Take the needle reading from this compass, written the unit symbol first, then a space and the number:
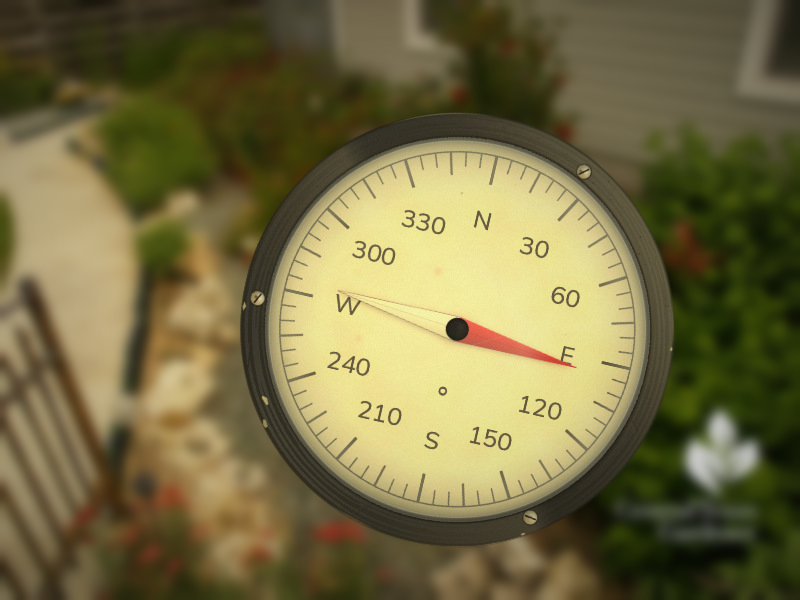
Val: ° 95
